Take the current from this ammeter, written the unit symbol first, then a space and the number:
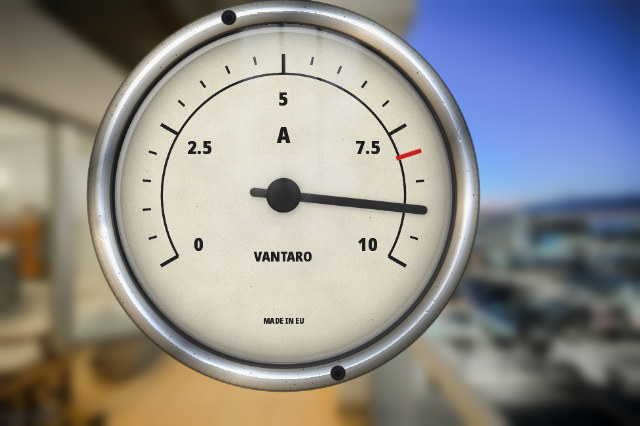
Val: A 9
